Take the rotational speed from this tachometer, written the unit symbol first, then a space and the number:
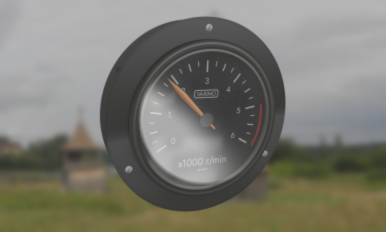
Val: rpm 1875
